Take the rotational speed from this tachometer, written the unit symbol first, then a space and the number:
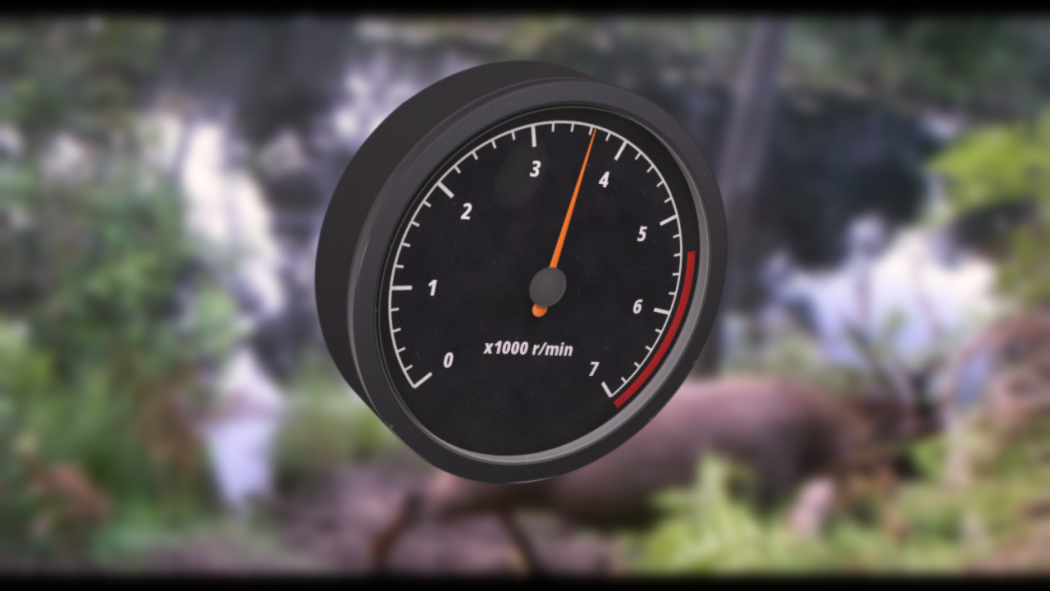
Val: rpm 3600
